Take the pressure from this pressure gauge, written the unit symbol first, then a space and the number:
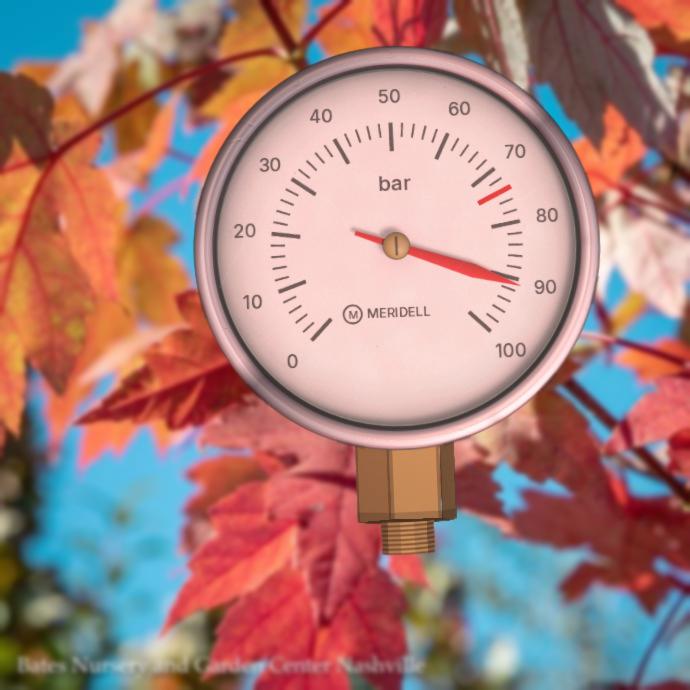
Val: bar 91
